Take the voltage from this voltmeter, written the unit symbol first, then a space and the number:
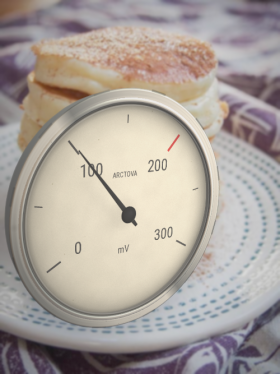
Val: mV 100
